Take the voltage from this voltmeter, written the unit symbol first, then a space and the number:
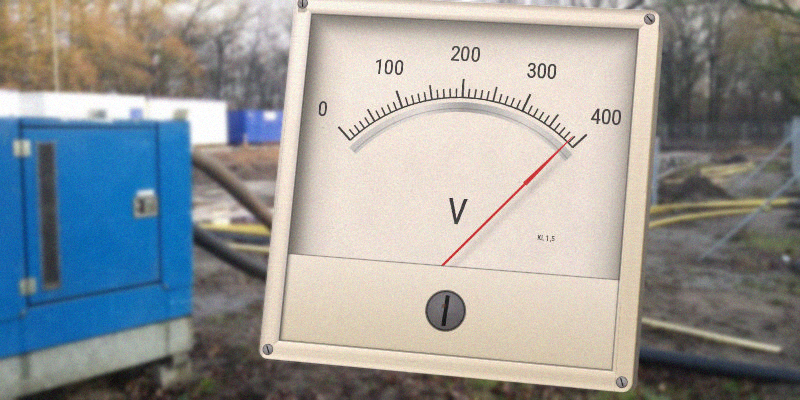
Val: V 390
